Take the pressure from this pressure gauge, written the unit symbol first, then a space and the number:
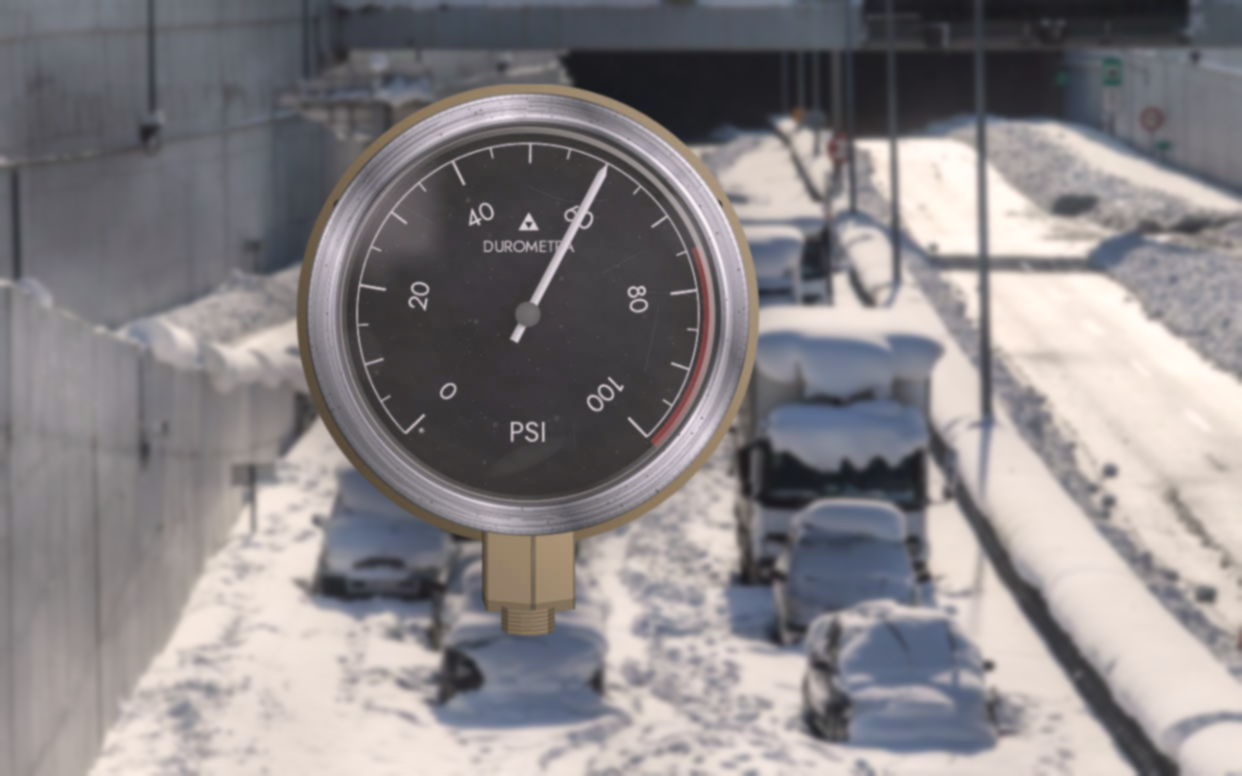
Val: psi 60
